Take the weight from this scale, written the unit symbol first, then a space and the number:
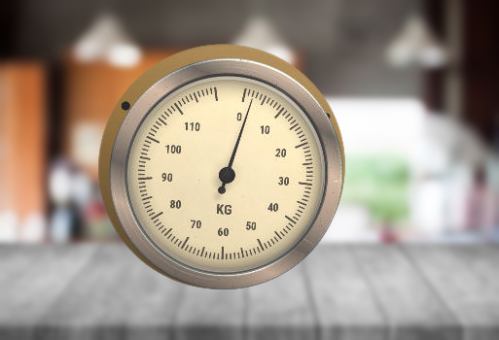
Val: kg 2
